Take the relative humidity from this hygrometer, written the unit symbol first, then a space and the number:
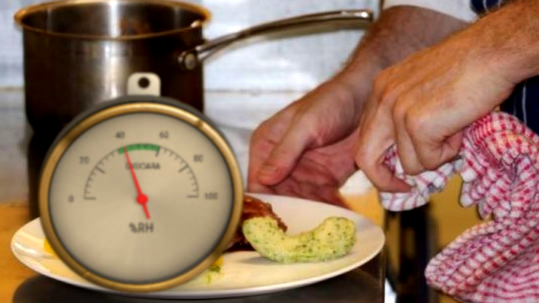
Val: % 40
